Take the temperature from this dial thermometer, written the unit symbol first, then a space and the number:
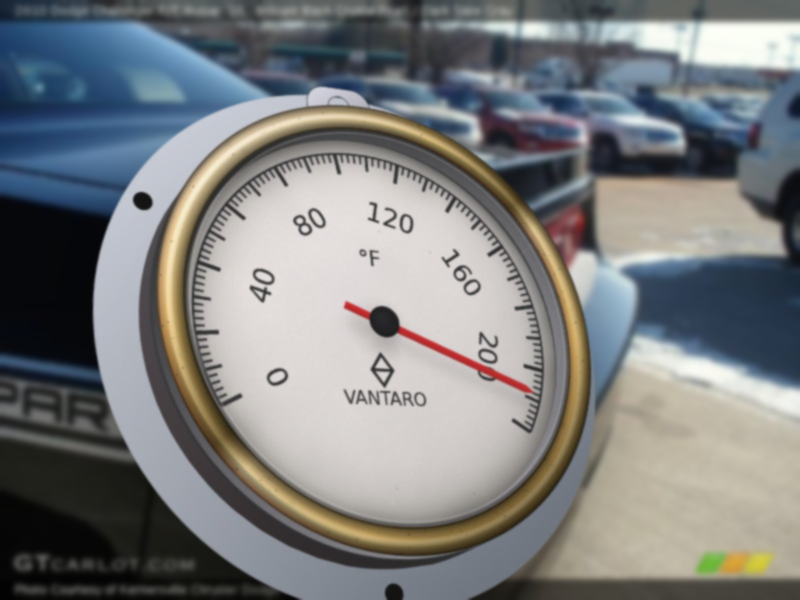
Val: °F 210
